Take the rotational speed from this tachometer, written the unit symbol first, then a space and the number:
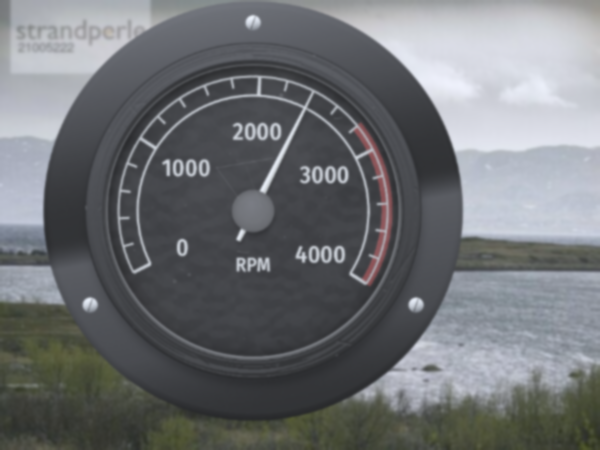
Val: rpm 2400
